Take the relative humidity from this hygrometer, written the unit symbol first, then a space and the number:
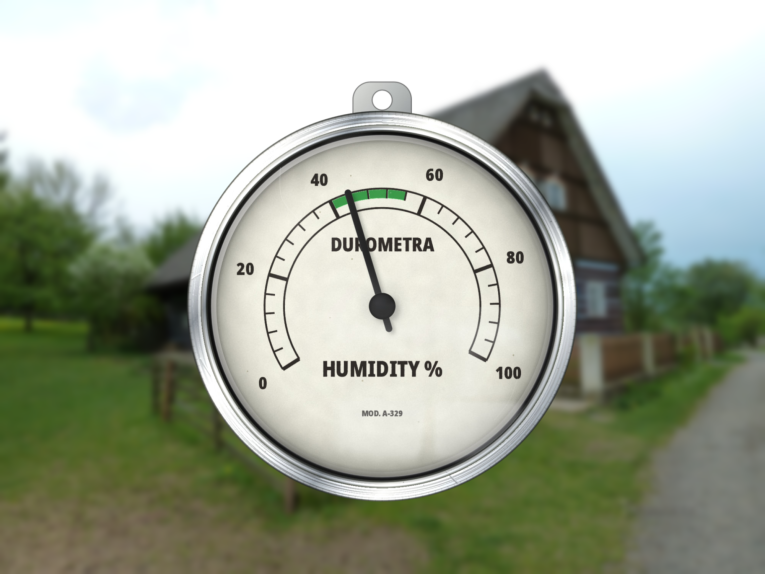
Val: % 44
